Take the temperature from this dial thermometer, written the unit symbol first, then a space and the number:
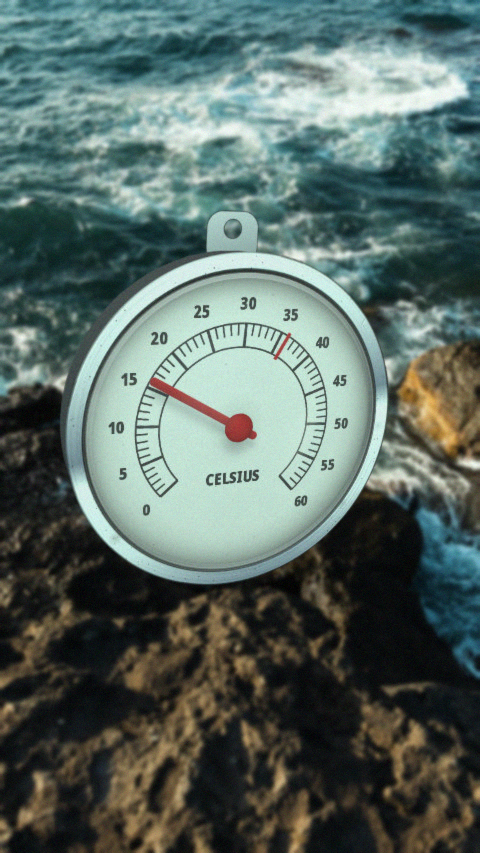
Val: °C 16
